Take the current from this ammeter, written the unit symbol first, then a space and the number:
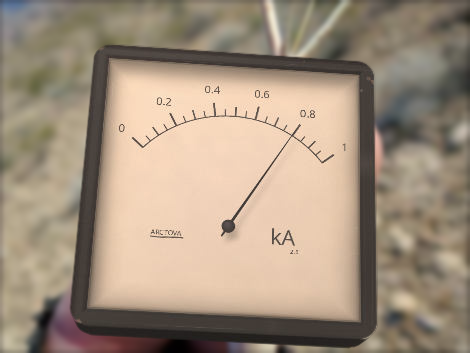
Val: kA 0.8
